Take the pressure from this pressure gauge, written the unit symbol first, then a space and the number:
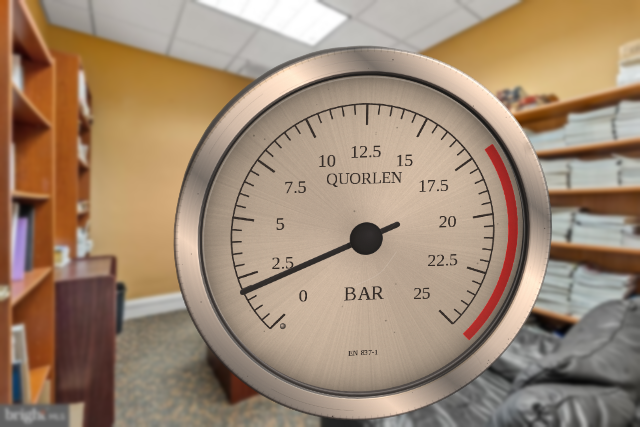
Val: bar 2
